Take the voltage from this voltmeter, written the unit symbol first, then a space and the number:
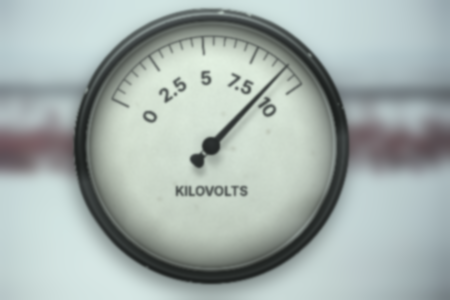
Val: kV 9
